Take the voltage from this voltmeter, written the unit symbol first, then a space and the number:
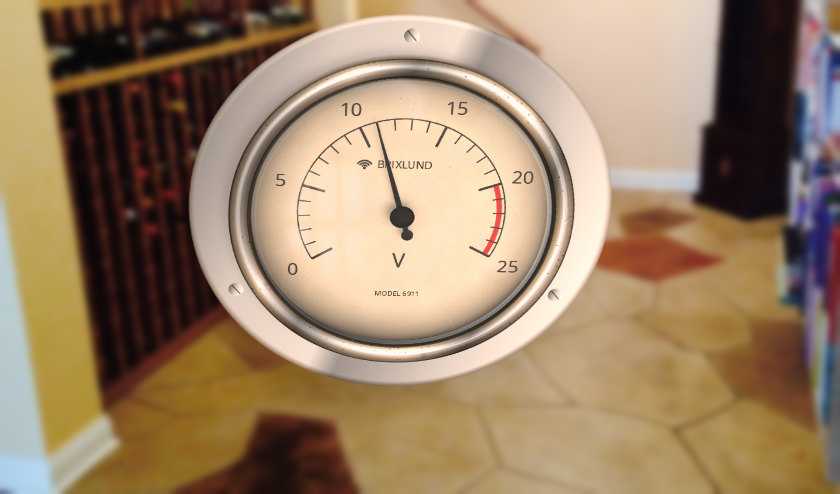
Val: V 11
